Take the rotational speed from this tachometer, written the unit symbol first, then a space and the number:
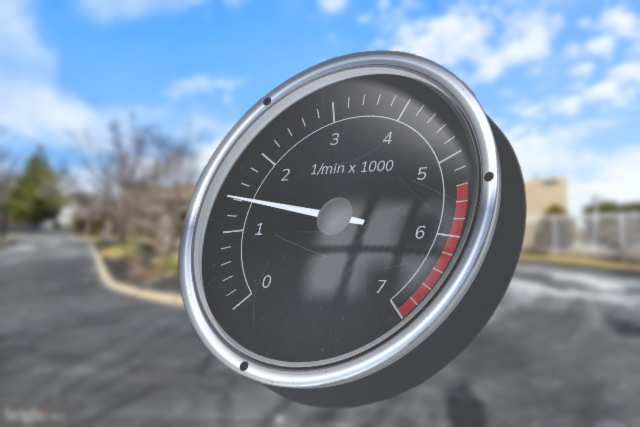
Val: rpm 1400
